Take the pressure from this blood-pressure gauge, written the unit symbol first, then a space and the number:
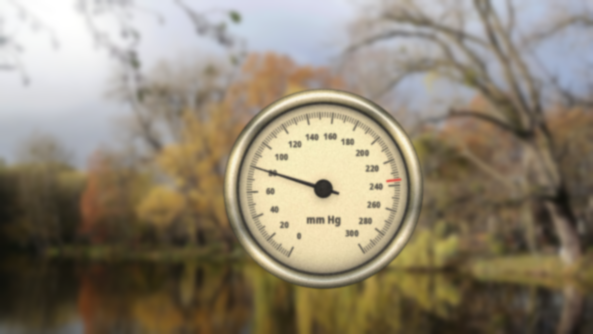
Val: mmHg 80
